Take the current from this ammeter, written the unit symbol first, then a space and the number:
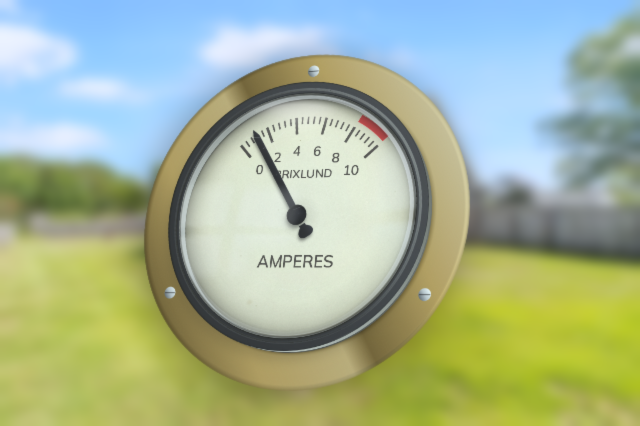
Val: A 1.2
